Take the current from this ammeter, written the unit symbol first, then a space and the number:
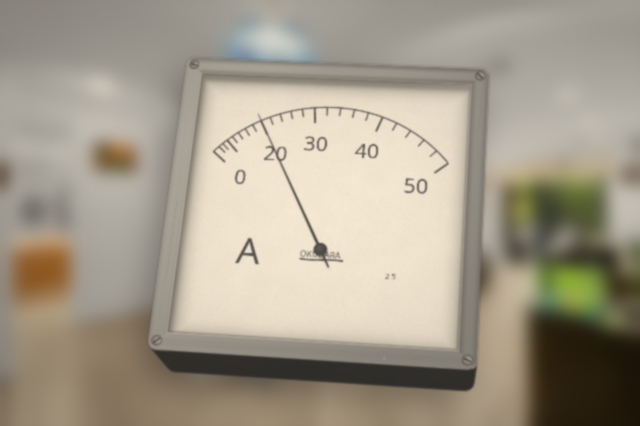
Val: A 20
